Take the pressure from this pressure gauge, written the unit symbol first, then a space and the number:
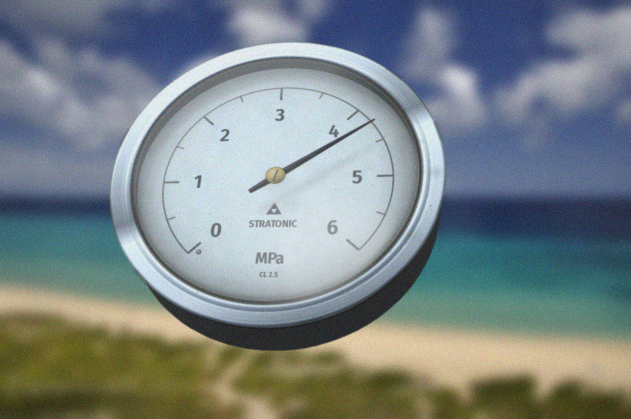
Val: MPa 4.25
